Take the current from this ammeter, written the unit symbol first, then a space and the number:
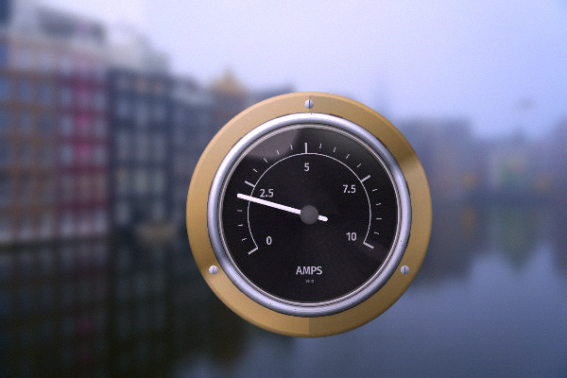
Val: A 2
